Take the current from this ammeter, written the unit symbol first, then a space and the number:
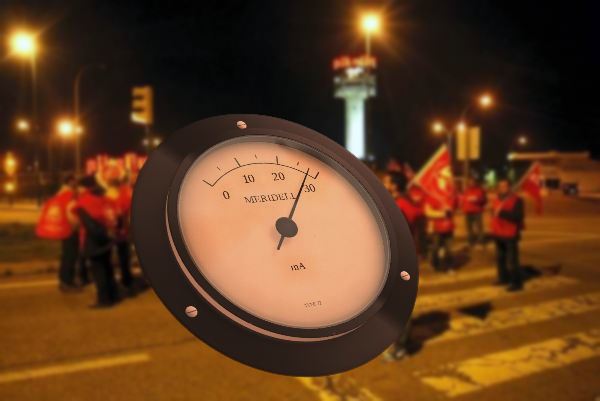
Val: mA 27.5
